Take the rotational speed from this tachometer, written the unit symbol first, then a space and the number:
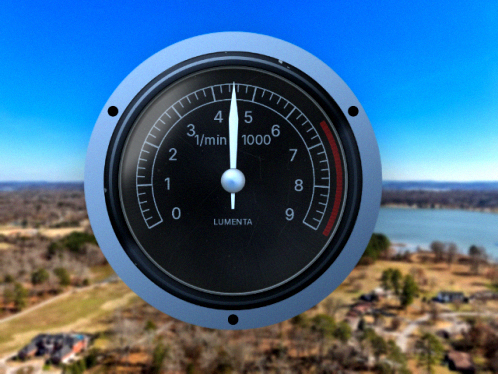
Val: rpm 4500
